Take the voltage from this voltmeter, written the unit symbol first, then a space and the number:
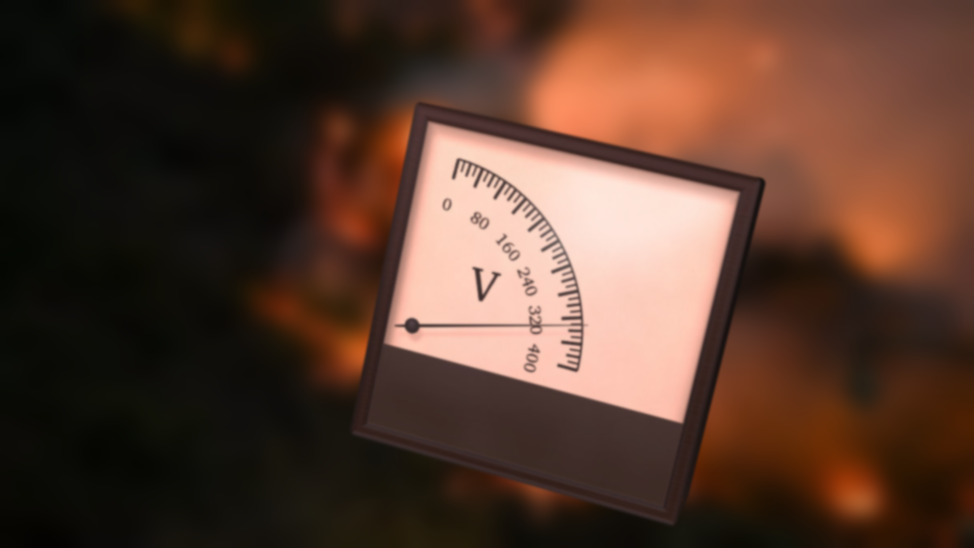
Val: V 330
